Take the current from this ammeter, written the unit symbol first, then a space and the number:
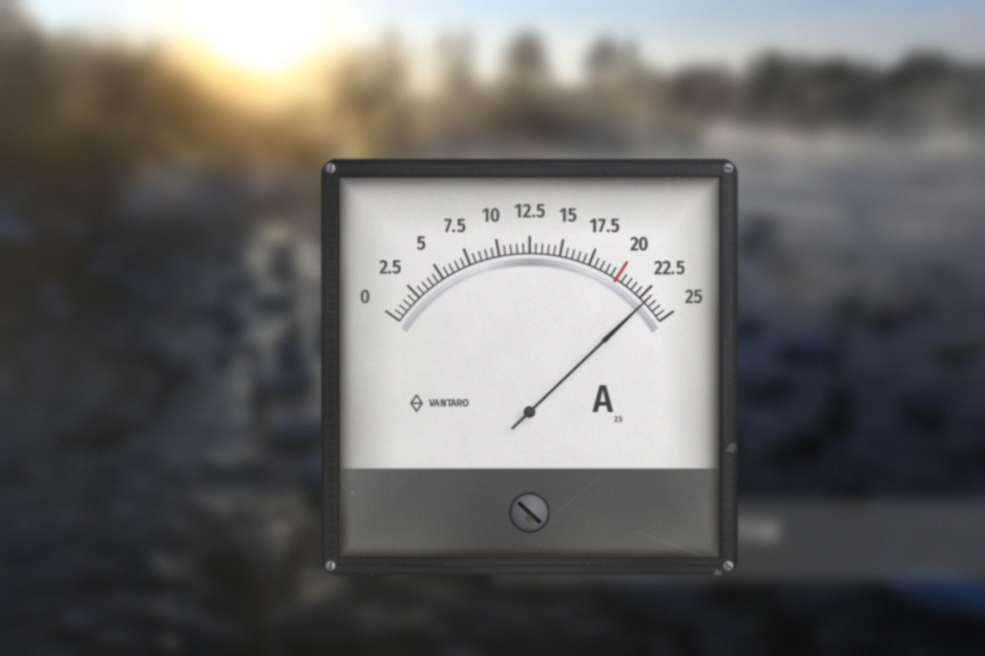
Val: A 23
